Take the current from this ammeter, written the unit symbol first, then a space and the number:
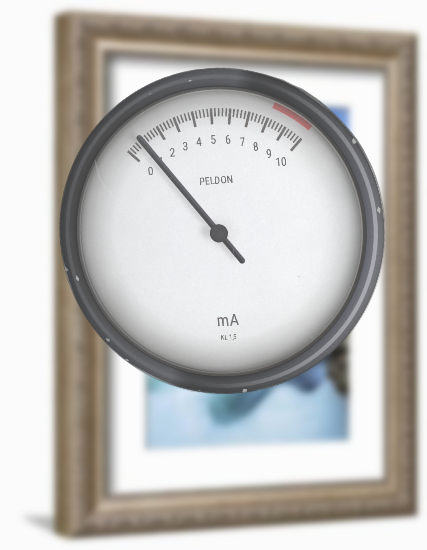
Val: mA 1
